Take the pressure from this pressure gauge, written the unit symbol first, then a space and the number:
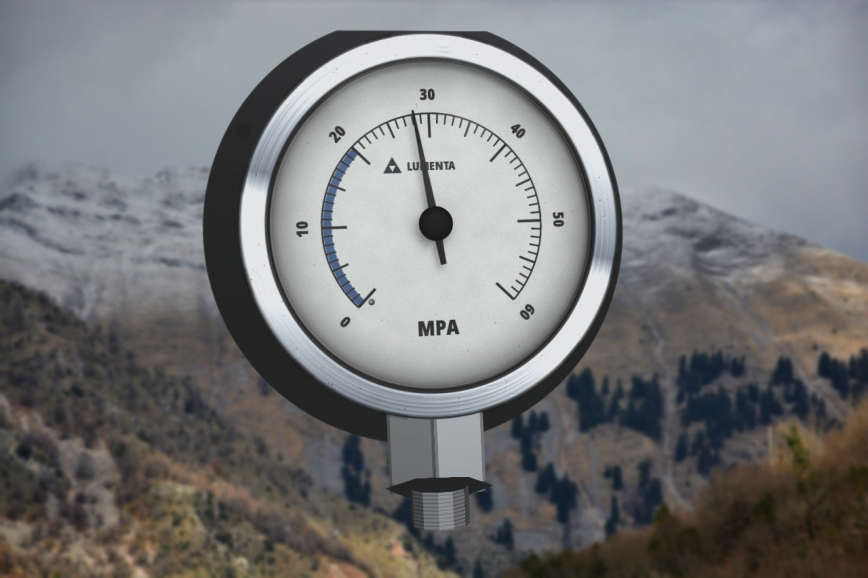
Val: MPa 28
